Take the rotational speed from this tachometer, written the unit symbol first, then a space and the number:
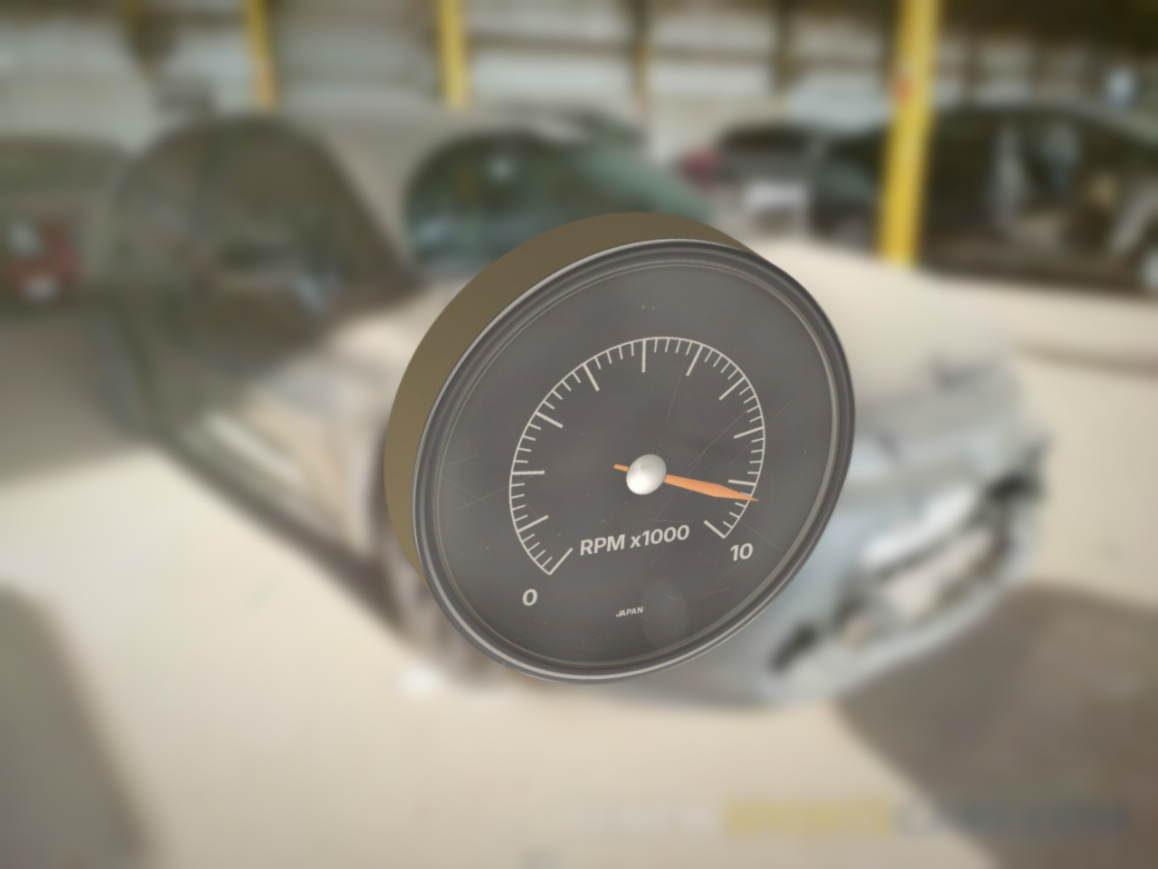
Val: rpm 9200
